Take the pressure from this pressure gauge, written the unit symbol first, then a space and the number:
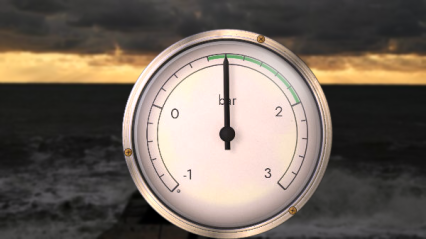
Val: bar 1
